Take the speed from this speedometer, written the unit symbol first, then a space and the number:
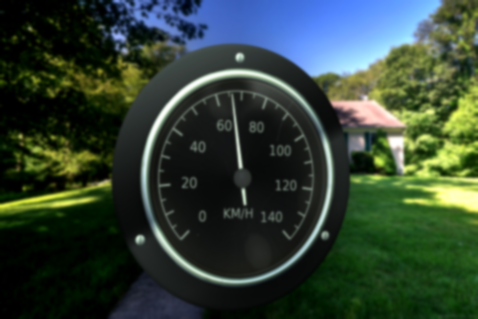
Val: km/h 65
